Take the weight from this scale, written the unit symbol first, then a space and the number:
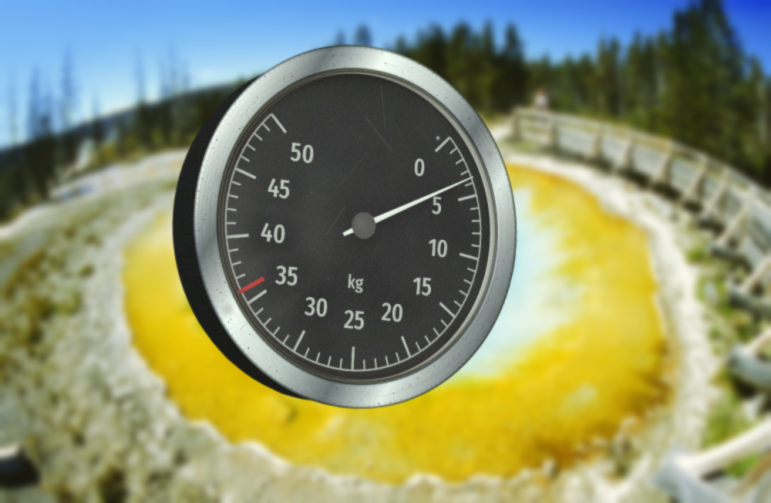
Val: kg 3.5
